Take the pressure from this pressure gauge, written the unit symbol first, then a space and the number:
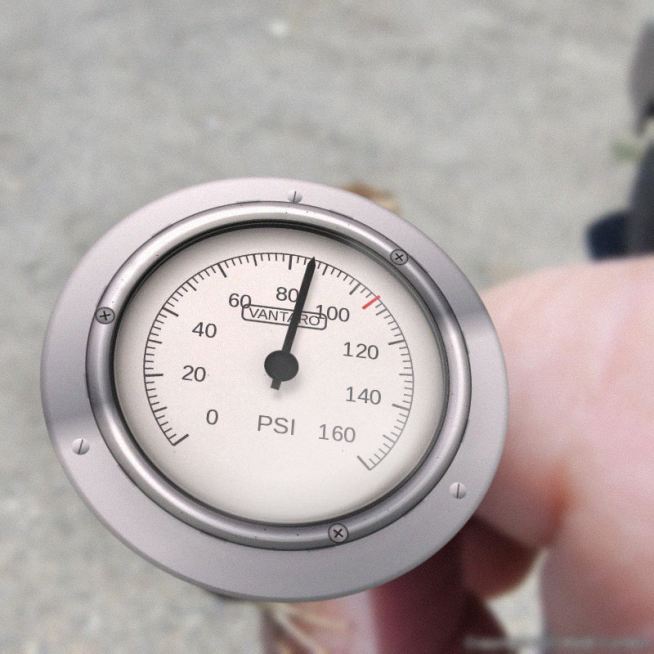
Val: psi 86
